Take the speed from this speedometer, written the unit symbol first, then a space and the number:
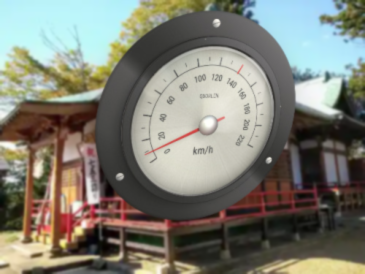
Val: km/h 10
